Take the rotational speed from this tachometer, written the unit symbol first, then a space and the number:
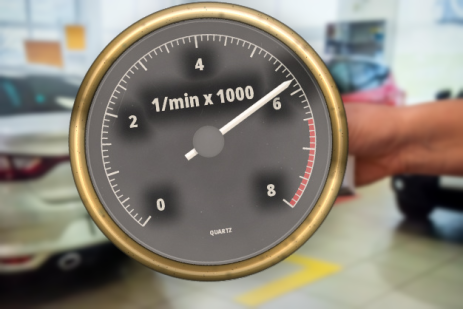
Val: rpm 5800
